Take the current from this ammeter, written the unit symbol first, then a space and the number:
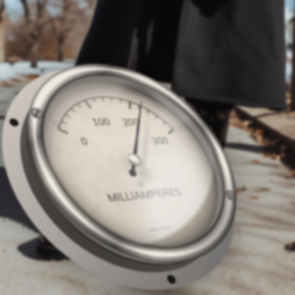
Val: mA 220
